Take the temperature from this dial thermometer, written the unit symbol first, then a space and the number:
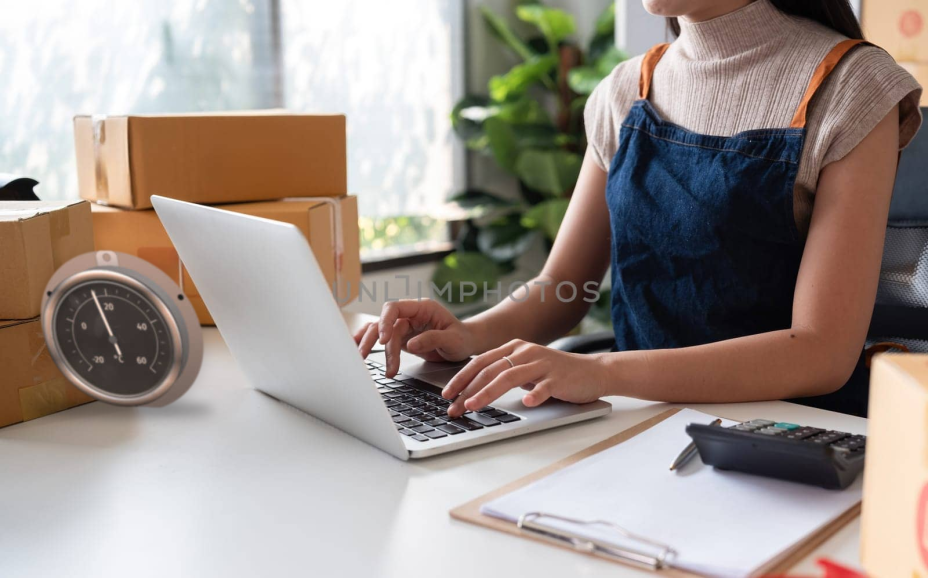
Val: °C 16
